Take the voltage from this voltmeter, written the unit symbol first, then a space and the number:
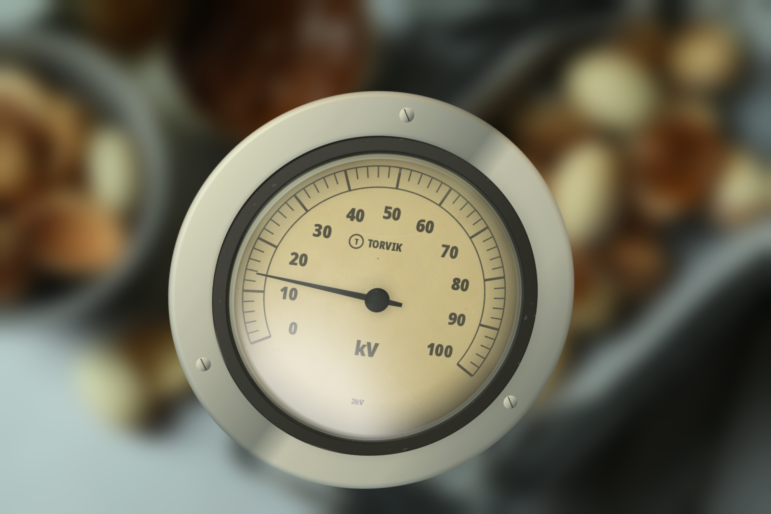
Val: kV 14
